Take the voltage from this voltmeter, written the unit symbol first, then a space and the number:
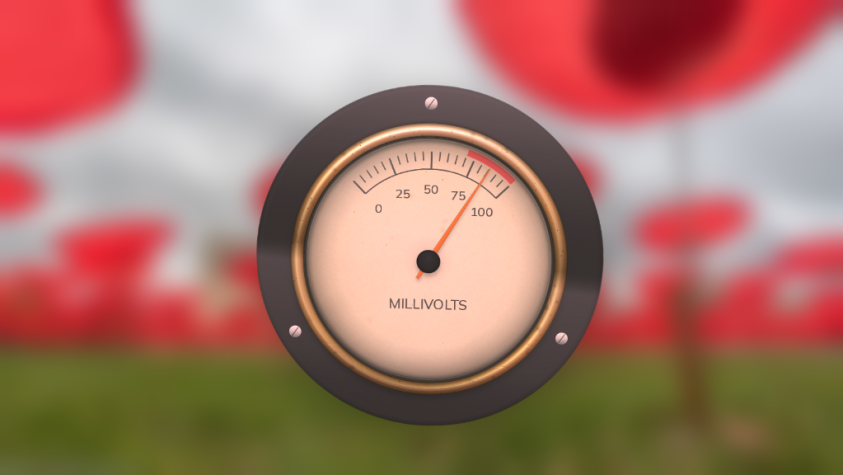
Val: mV 85
